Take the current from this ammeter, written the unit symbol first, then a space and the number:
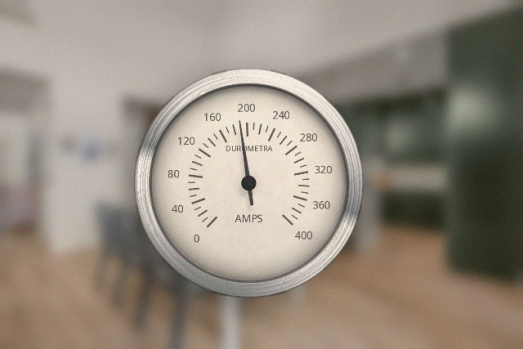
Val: A 190
